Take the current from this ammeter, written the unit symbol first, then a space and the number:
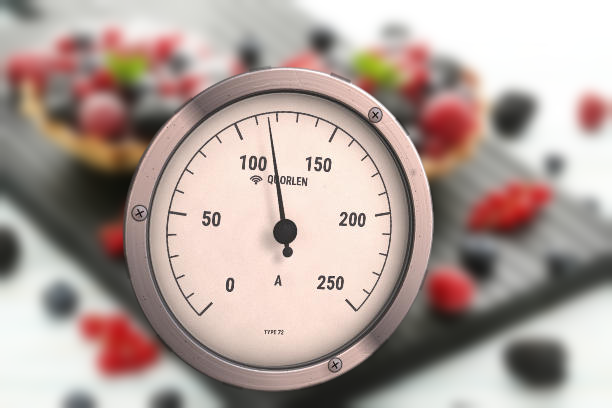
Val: A 115
